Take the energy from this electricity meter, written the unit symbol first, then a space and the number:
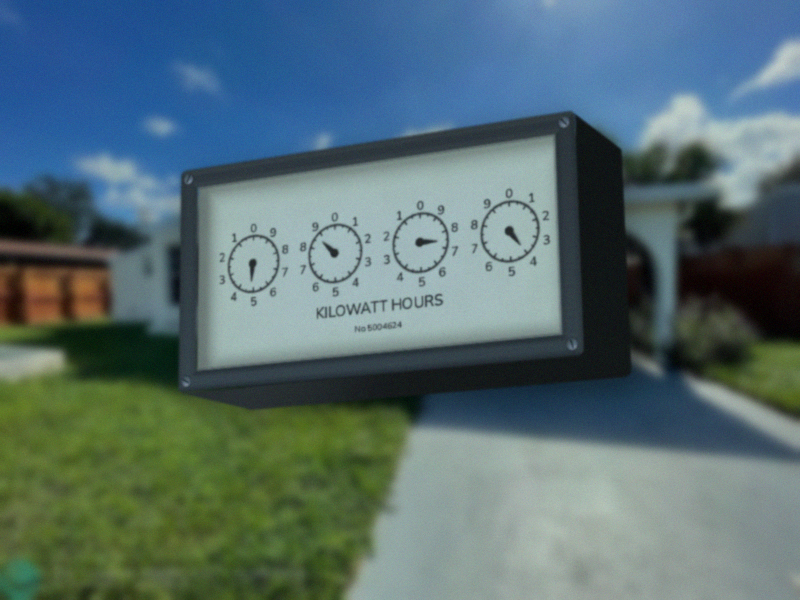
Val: kWh 4874
